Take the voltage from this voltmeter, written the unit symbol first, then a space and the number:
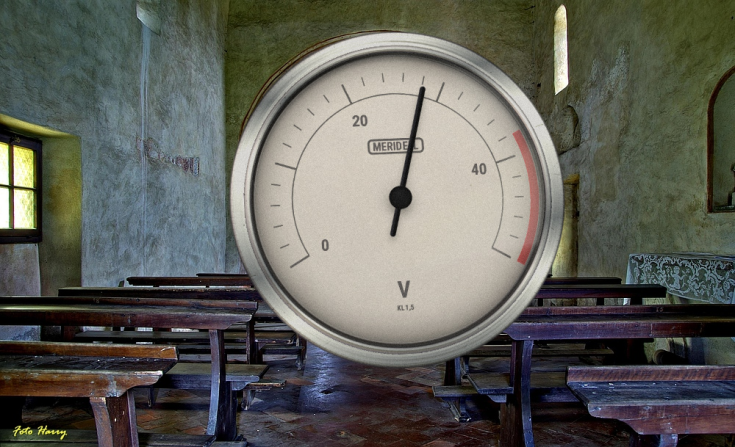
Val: V 28
